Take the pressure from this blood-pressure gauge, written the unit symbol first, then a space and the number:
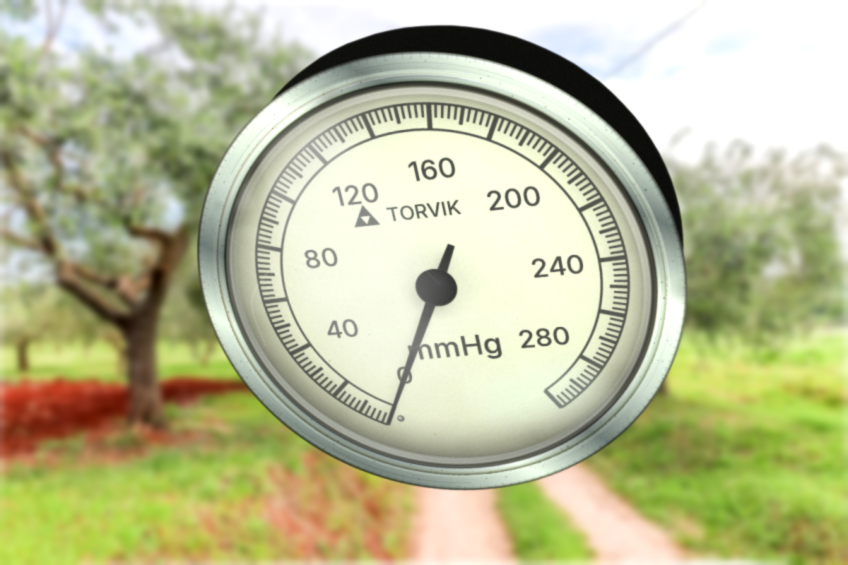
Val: mmHg 0
